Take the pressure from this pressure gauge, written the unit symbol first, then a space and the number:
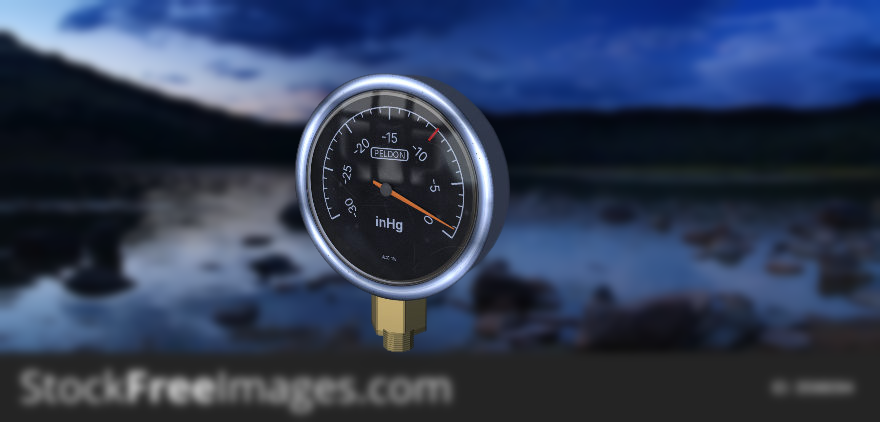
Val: inHg -1
